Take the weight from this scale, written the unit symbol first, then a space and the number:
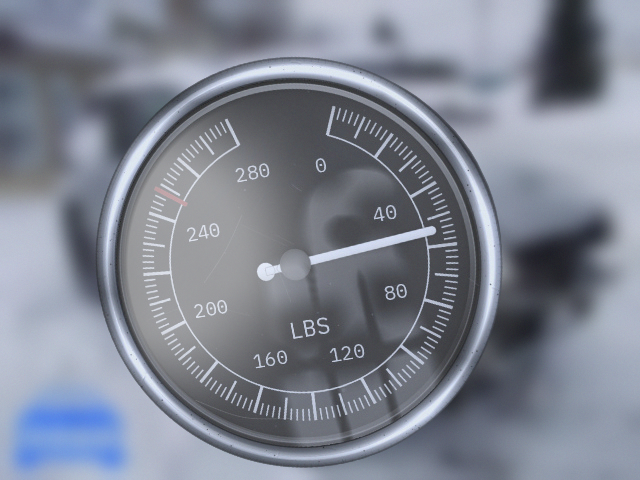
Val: lb 54
